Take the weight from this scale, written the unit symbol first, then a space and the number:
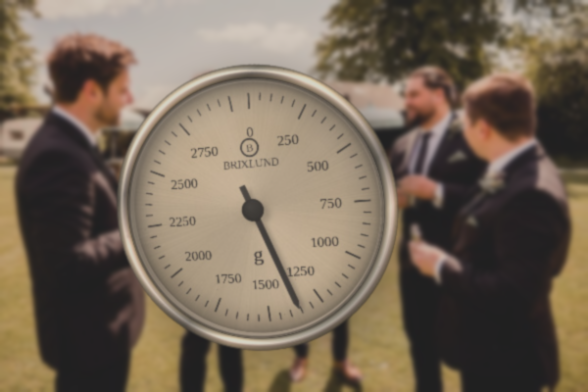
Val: g 1350
